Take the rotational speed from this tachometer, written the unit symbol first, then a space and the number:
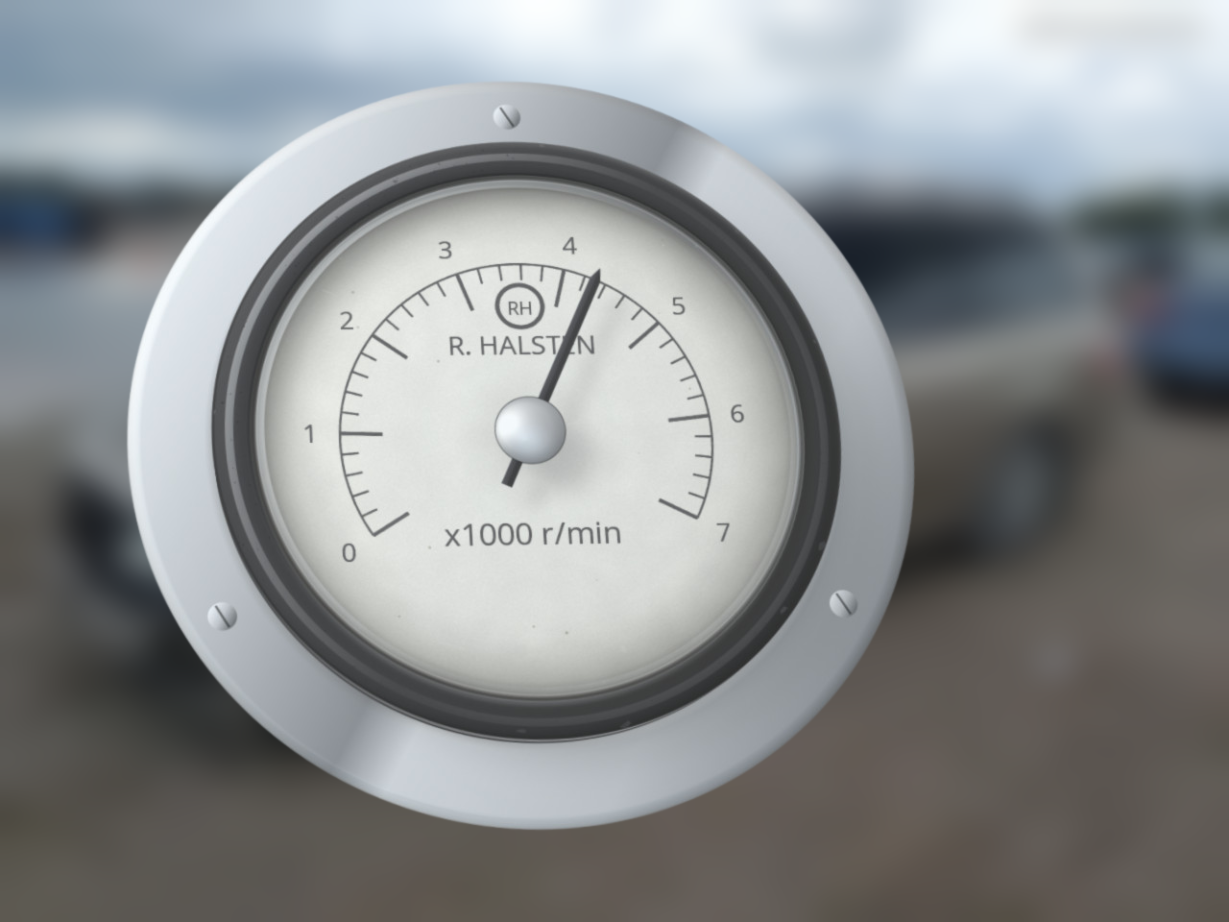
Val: rpm 4300
